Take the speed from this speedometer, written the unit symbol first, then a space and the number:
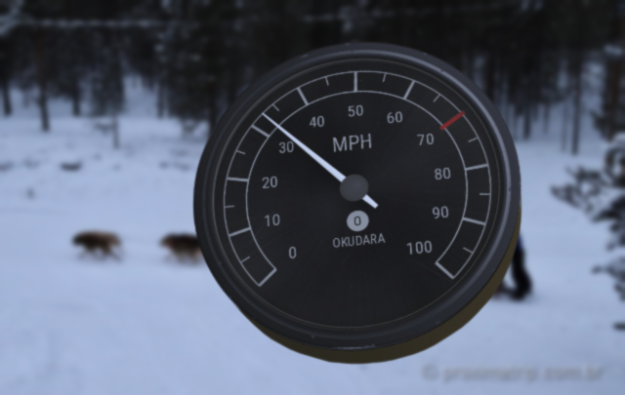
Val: mph 32.5
